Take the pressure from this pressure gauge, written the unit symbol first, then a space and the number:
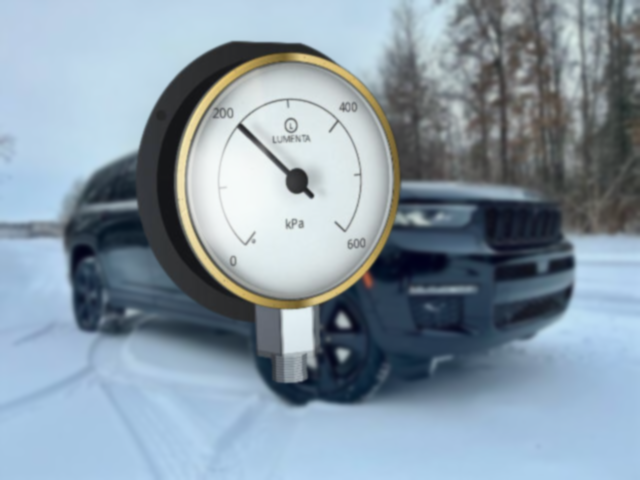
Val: kPa 200
